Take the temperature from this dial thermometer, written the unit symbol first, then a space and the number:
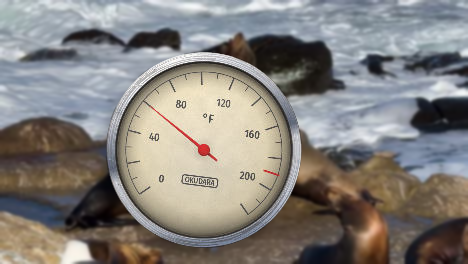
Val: °F 60
